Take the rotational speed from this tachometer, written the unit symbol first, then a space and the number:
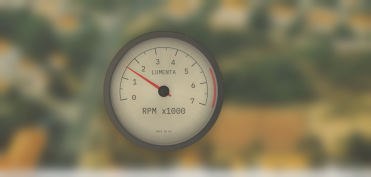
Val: rpm 1500
